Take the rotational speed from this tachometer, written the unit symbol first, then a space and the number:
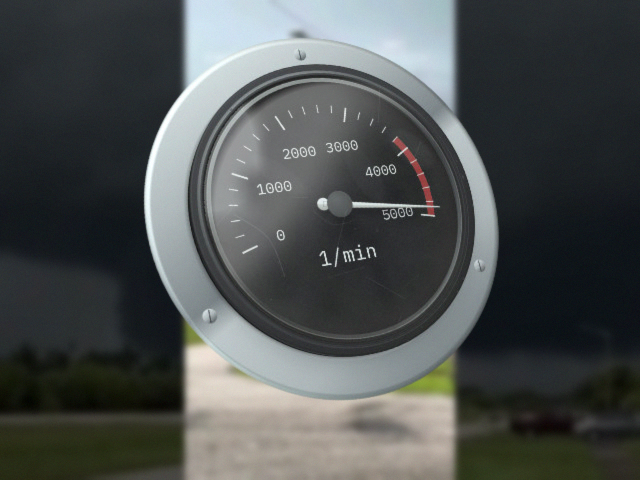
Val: rpm 4900
